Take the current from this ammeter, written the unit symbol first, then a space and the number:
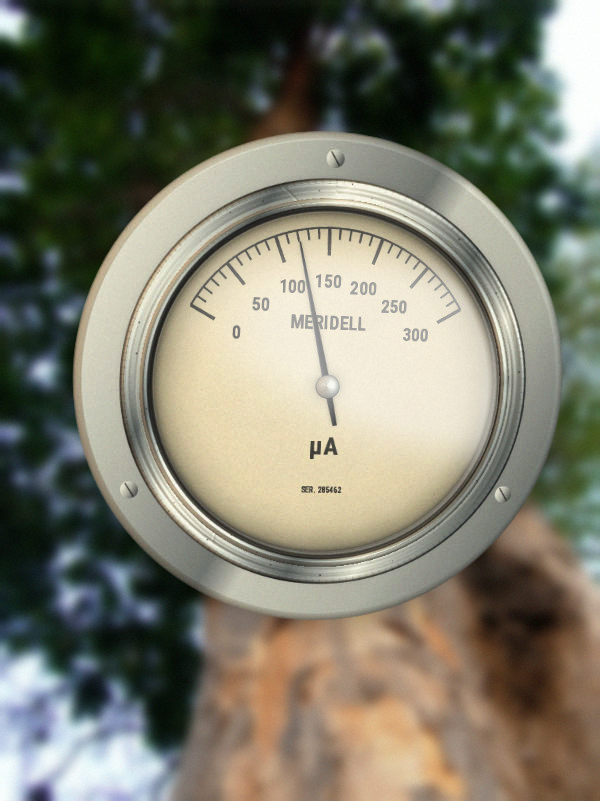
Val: µA 120
